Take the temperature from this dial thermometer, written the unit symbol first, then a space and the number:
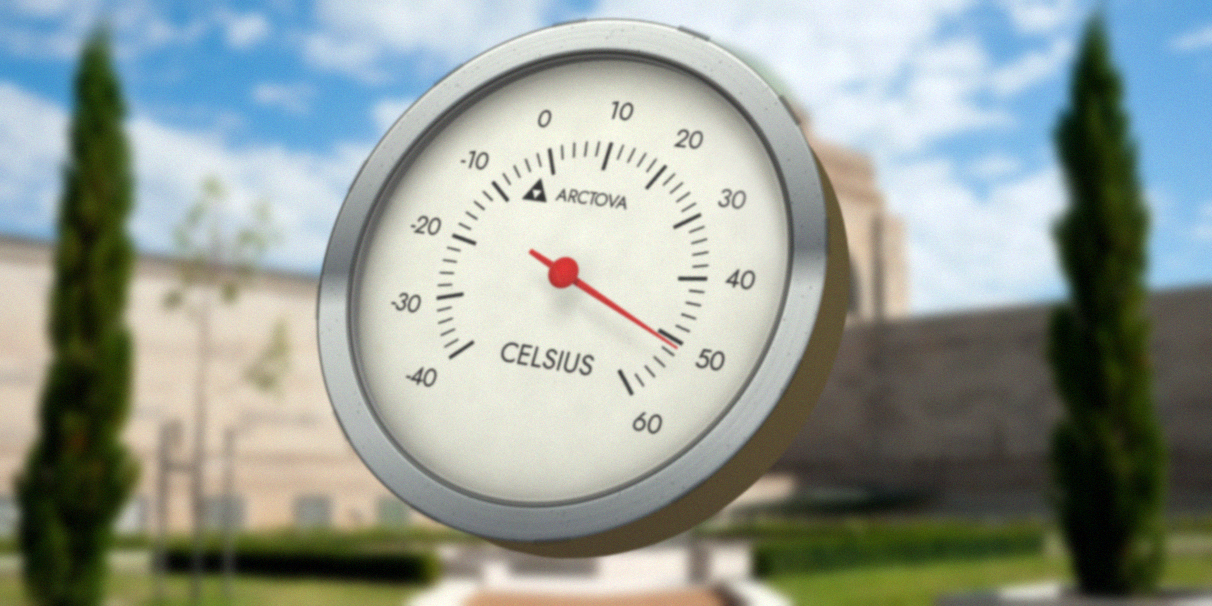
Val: °C 51
